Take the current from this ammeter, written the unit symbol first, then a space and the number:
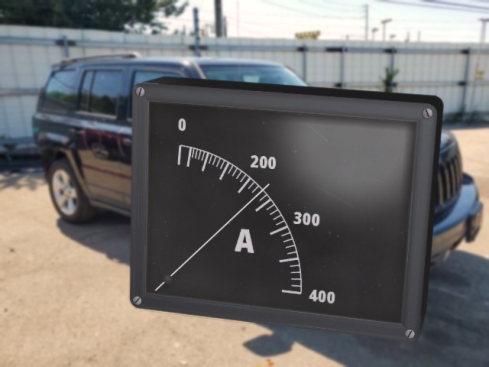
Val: A 230
